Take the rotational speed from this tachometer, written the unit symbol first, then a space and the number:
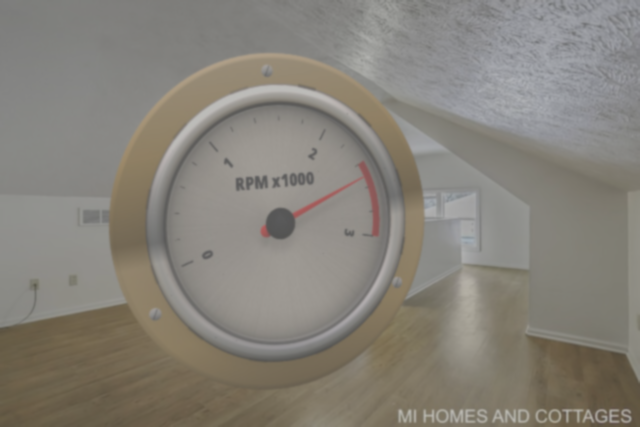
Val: rpm 2500
